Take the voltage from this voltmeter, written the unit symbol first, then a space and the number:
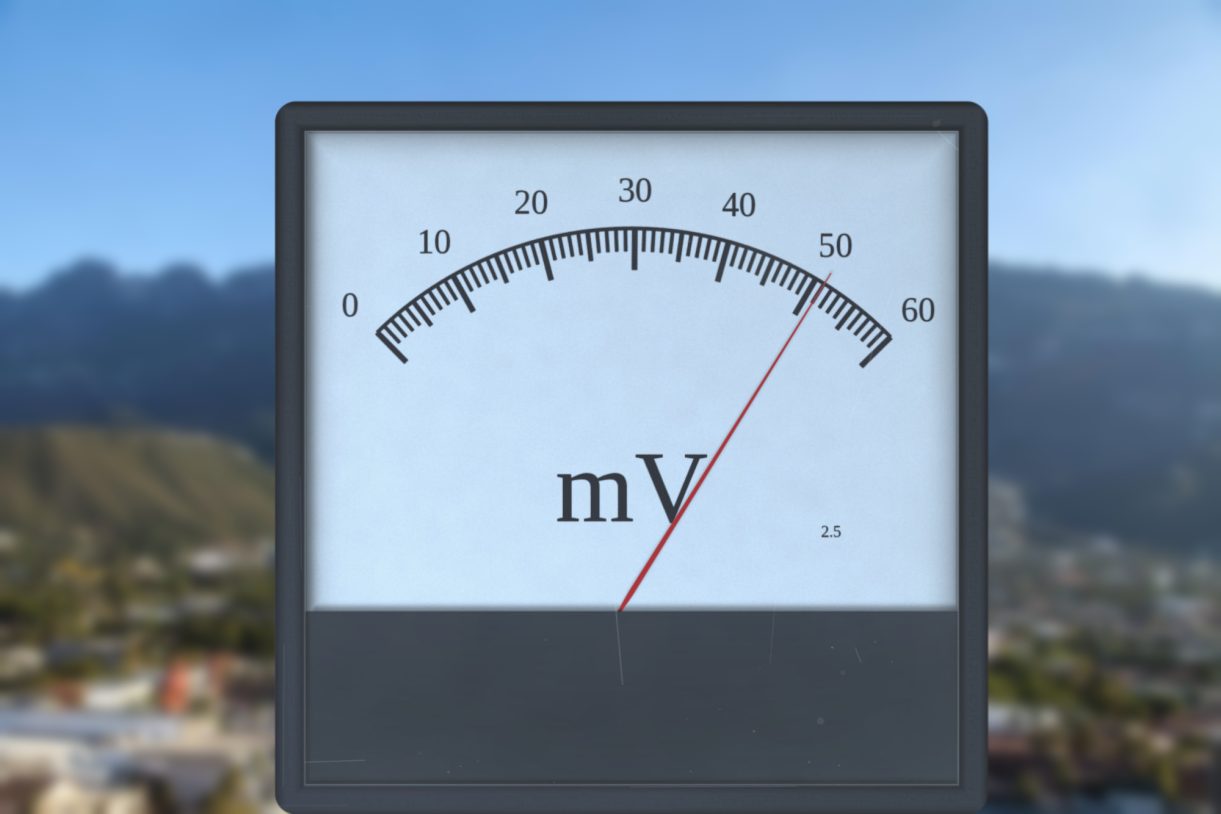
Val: mV 51
